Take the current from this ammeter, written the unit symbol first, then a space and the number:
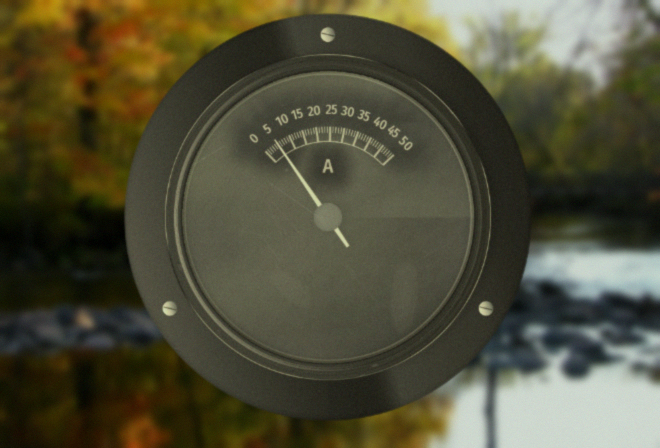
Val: A 5
